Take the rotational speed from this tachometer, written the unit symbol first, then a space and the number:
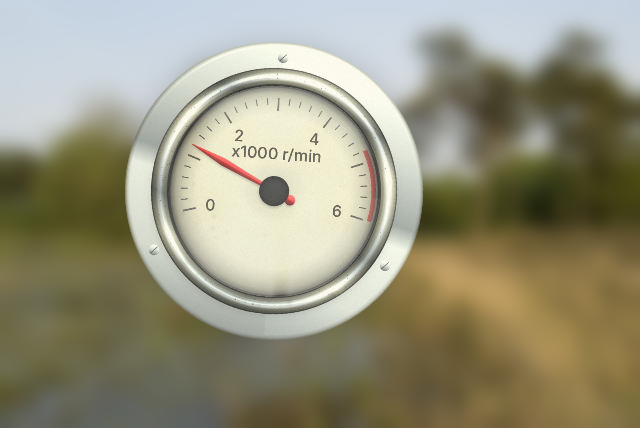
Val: rpm 1200
